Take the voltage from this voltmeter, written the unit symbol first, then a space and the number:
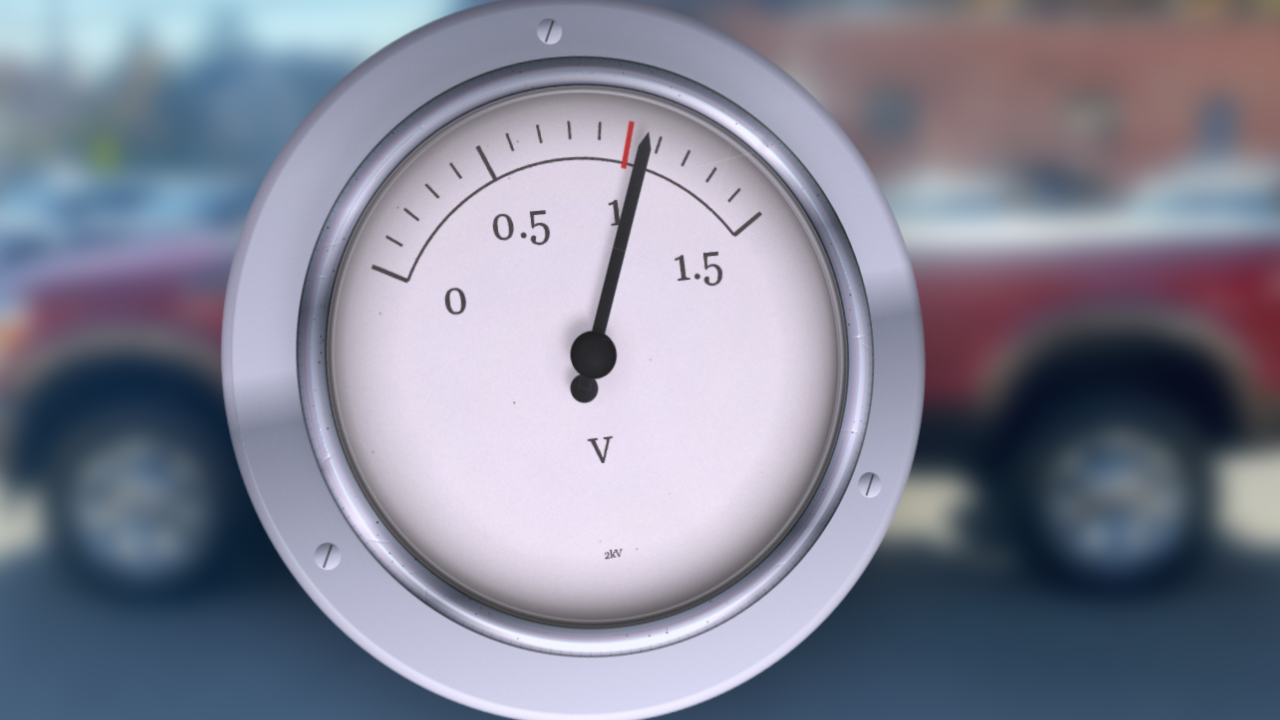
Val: V 1.05
